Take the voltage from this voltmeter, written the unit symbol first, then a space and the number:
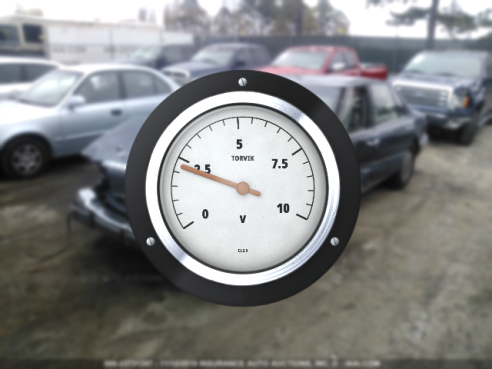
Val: V 2.25
